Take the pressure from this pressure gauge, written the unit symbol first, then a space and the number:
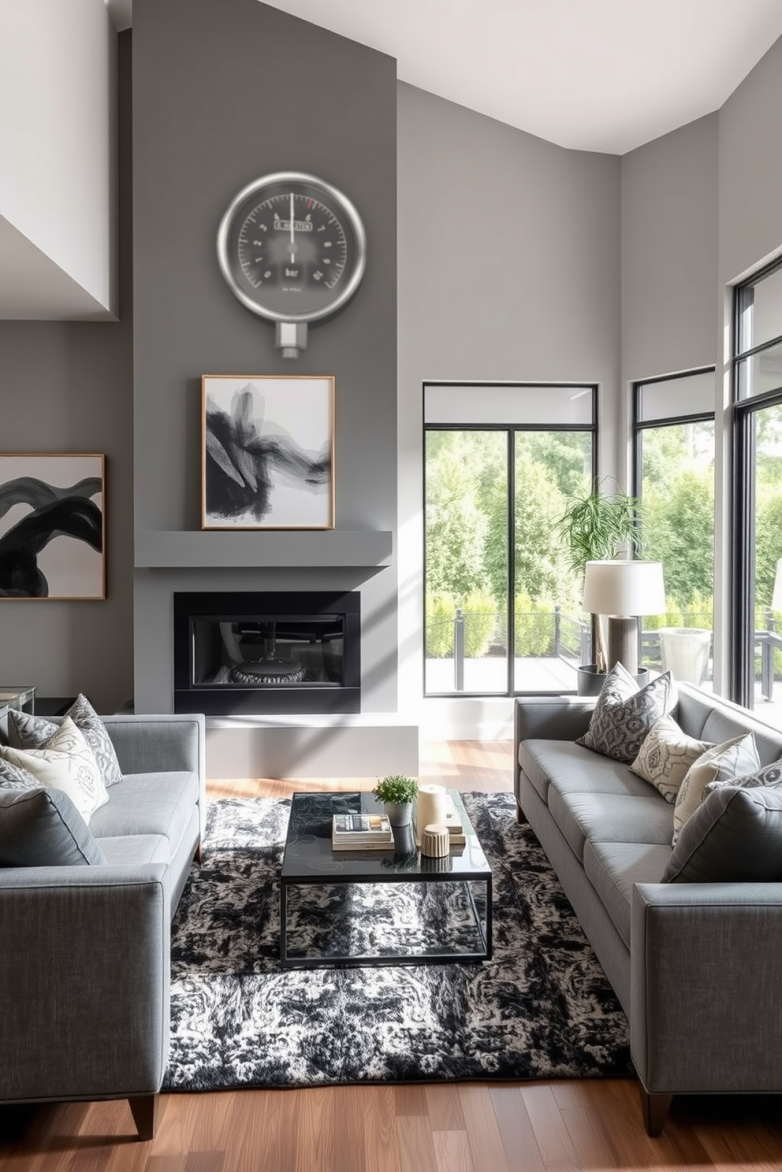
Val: bar 5
